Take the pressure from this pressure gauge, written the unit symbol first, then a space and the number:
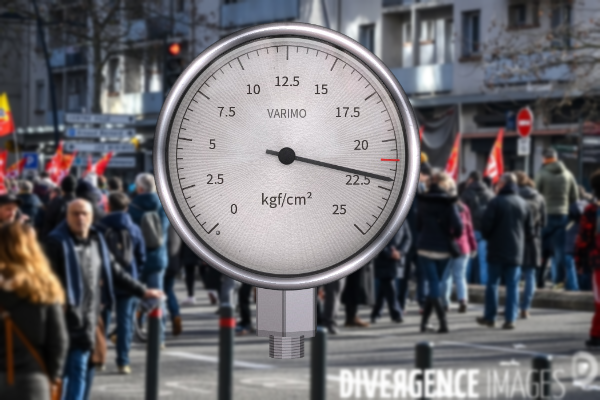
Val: kg/cm² 22
